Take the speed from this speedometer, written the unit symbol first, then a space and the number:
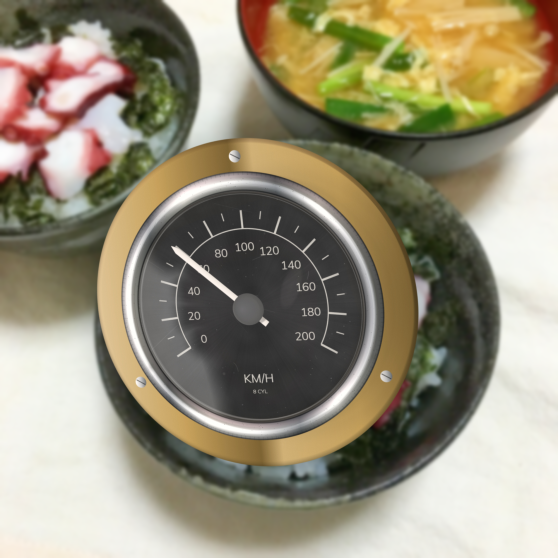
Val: km/h 60
